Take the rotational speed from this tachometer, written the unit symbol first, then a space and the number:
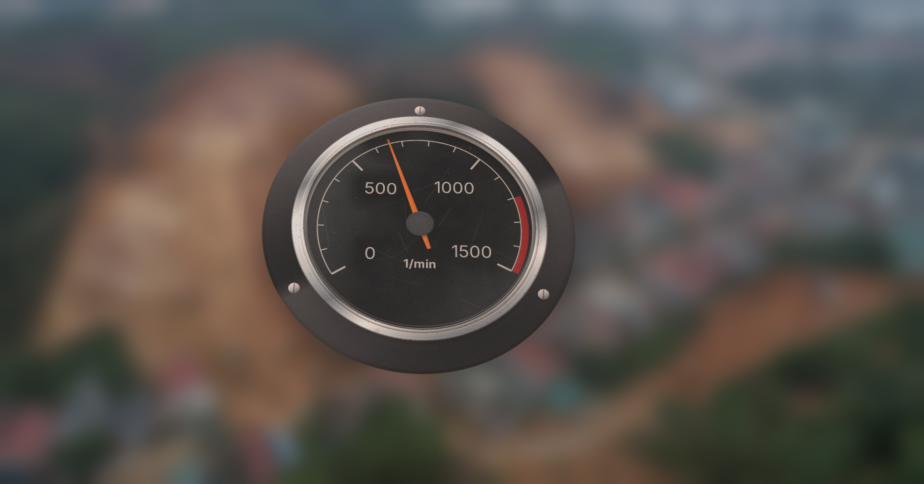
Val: rpm 650
